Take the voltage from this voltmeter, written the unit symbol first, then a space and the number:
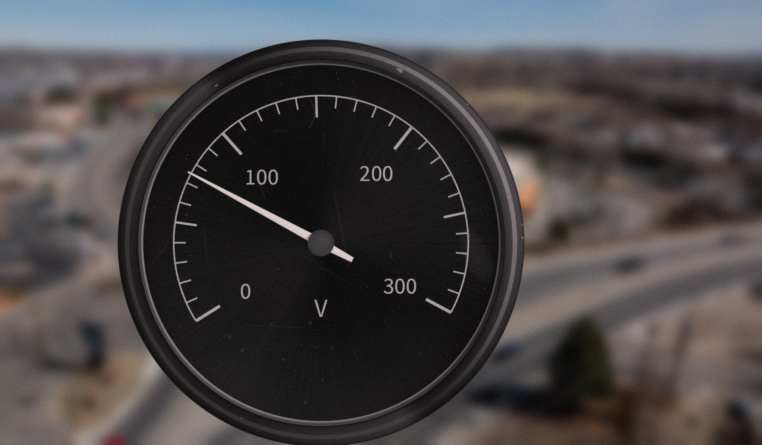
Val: V 75
